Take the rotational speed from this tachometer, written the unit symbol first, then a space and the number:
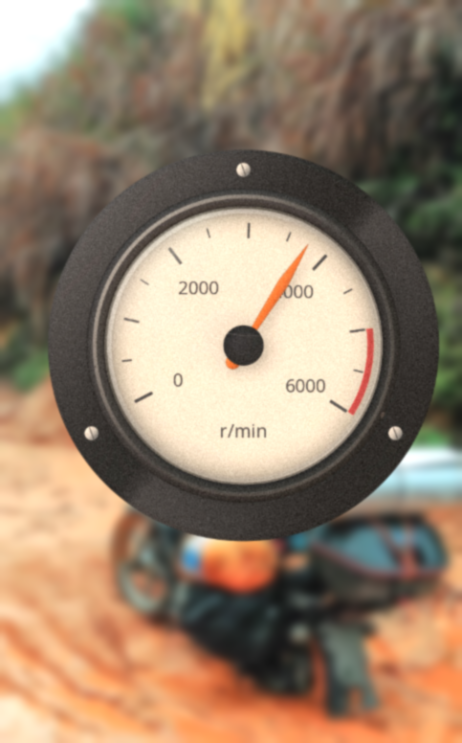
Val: rpm 3750
